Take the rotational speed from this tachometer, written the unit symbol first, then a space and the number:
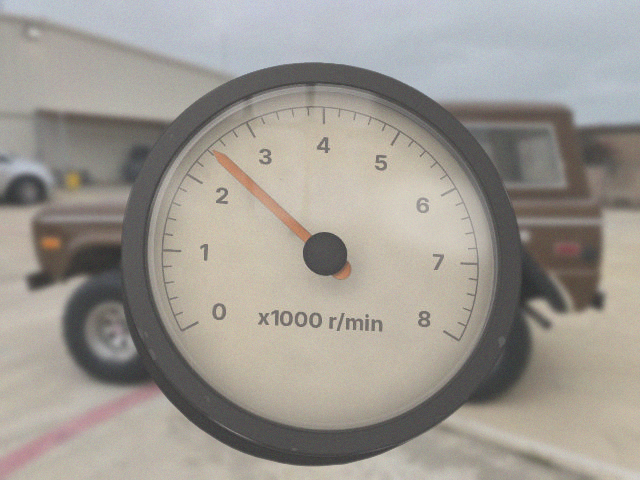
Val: rpm 2400
